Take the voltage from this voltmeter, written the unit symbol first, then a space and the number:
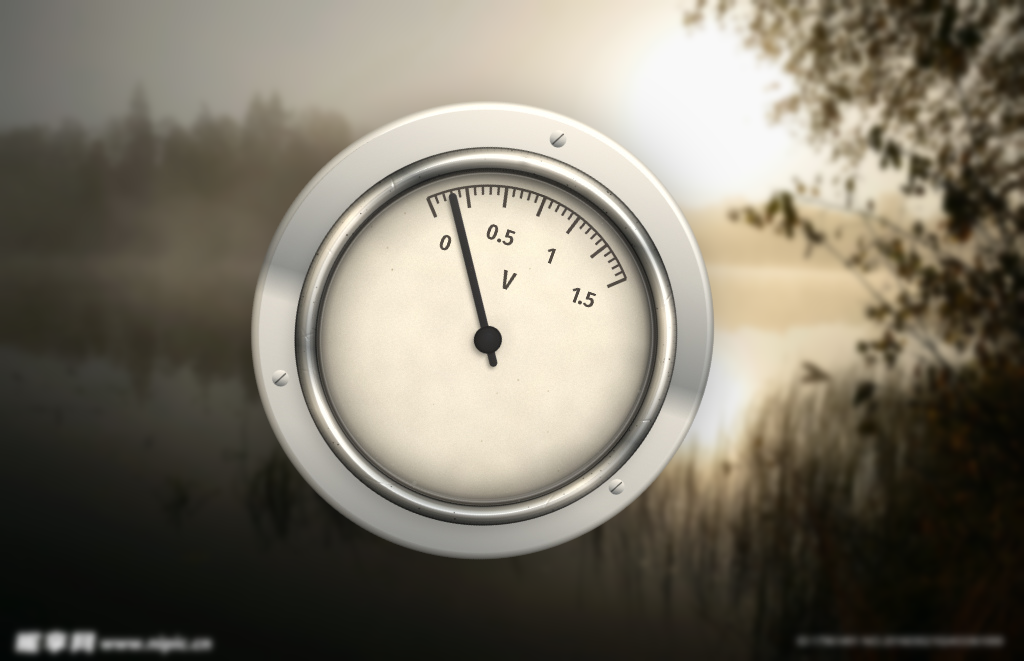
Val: V 0.15
